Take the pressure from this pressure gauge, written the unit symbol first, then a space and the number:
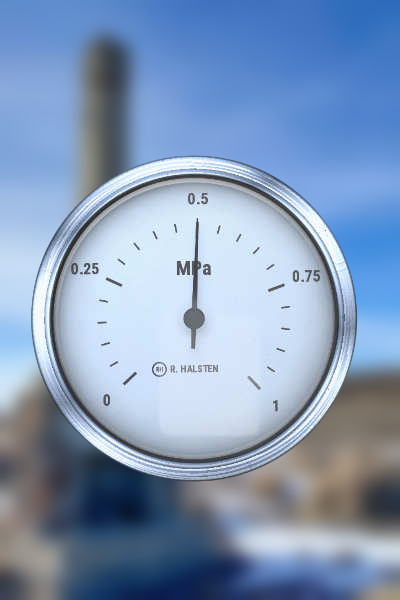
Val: MPa 0.5
